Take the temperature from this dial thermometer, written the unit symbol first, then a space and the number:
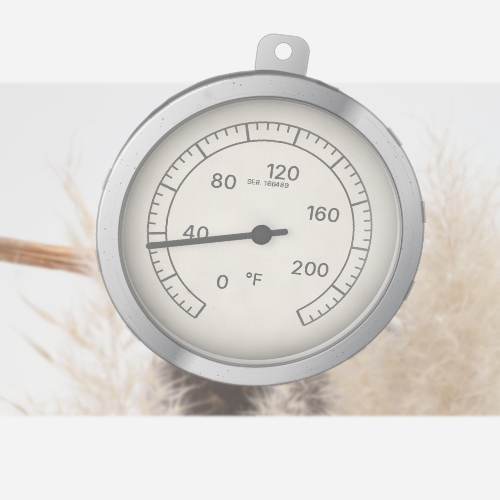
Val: °F 36
